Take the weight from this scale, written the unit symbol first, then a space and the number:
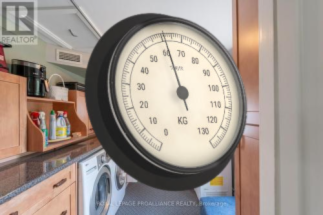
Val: kg 60
